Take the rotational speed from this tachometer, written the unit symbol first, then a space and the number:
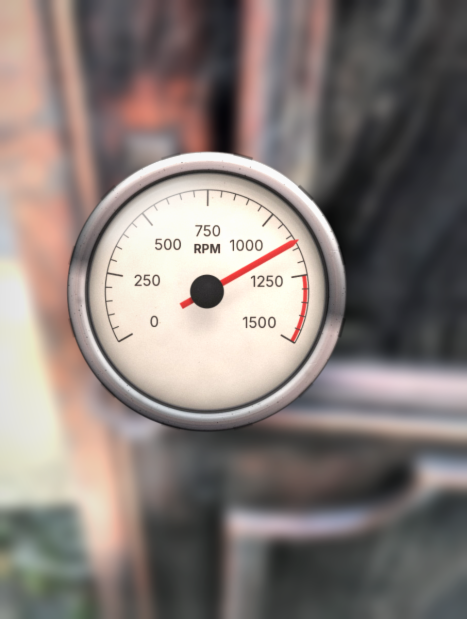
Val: rpm 1125
